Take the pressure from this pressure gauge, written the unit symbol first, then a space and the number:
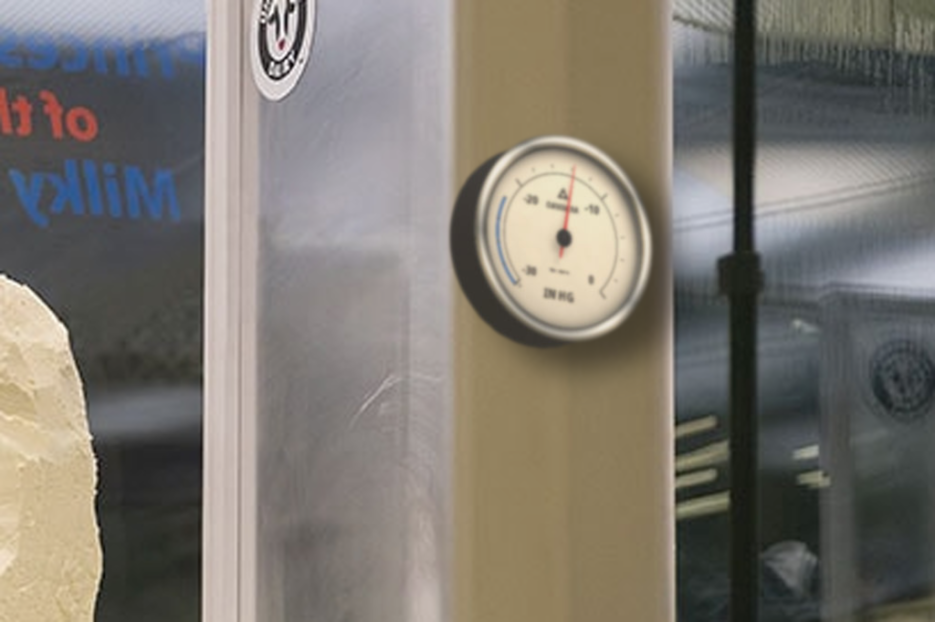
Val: inHg -14
